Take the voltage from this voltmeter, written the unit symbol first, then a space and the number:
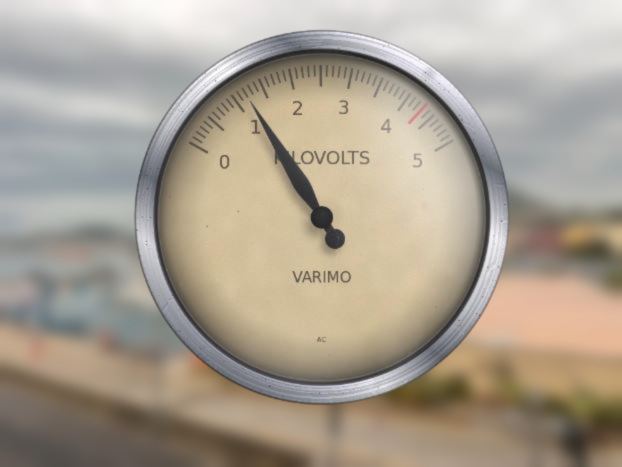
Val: kV 1.2
